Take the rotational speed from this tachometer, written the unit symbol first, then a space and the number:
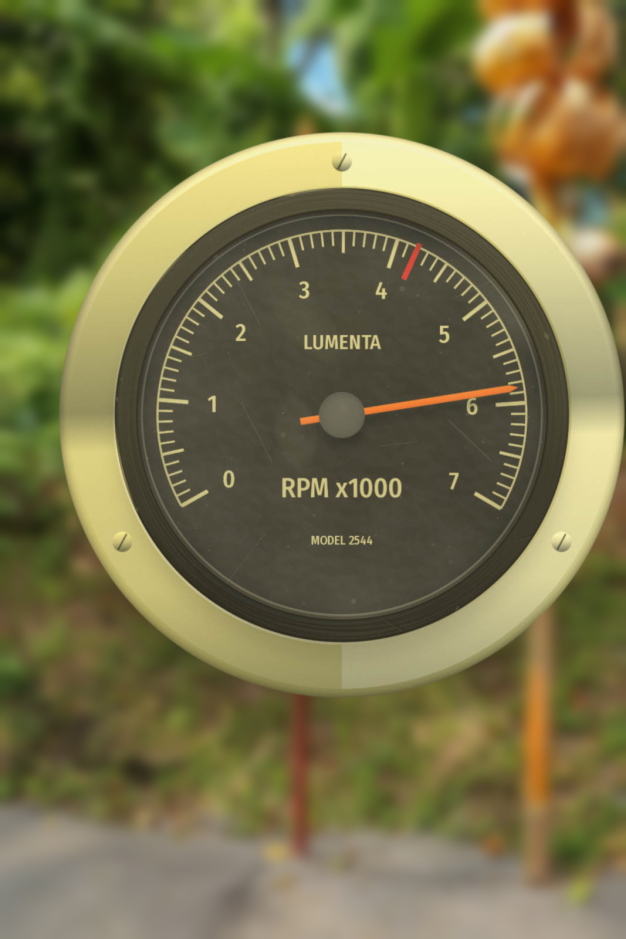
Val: rpm 5850
